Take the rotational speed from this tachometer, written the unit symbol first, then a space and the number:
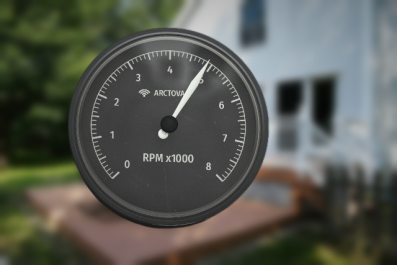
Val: rpm 4900
